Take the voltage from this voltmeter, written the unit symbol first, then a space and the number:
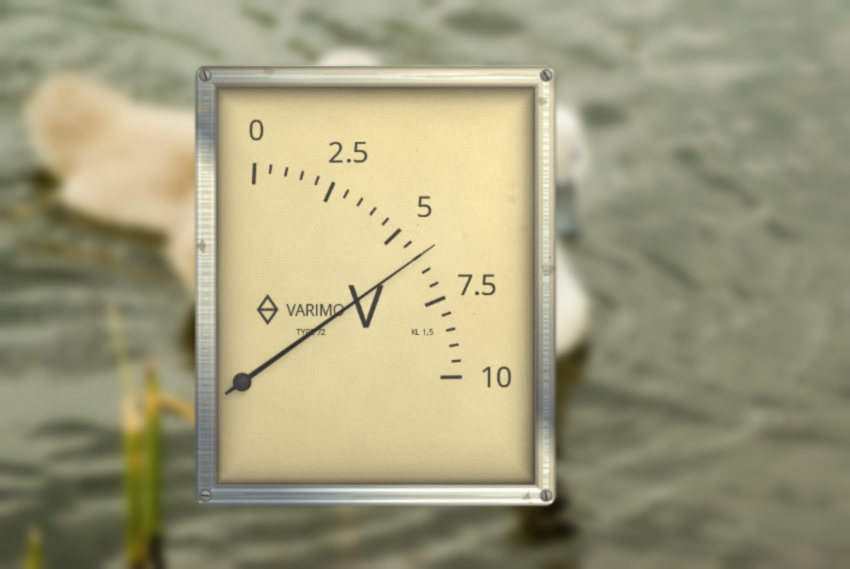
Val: V 6
